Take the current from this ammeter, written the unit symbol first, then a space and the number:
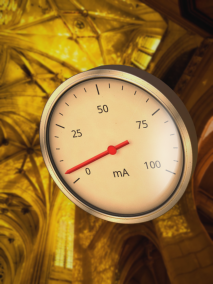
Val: mA 5
